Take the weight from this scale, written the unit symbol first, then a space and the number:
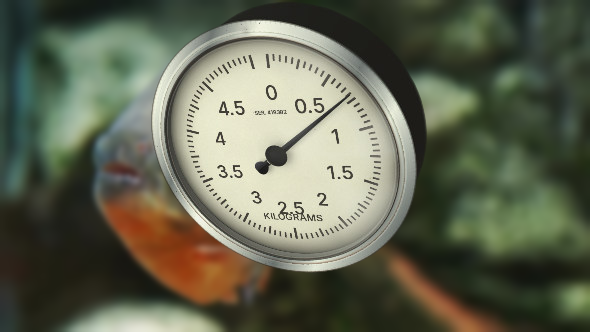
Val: kg 0.7
